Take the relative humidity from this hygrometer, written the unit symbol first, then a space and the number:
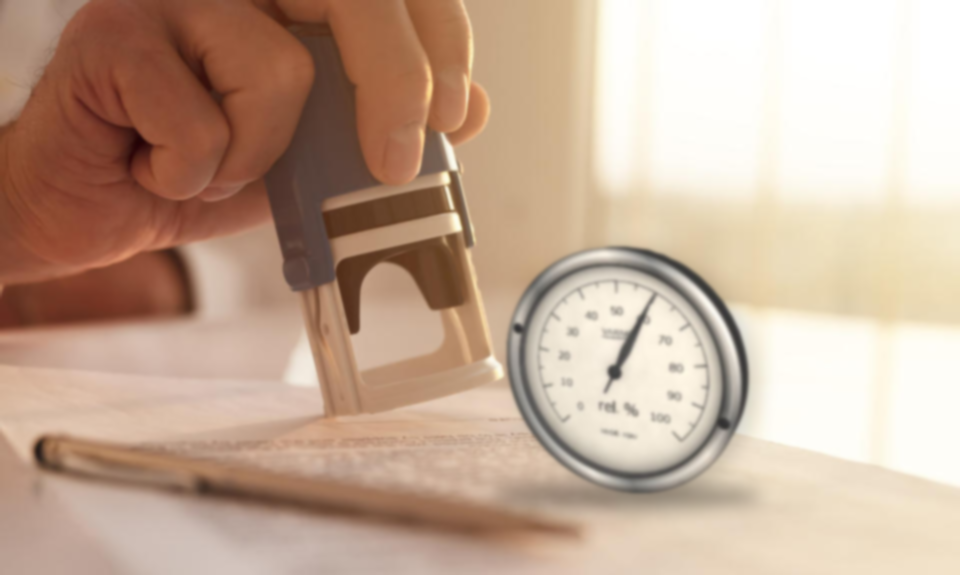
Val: % 60
